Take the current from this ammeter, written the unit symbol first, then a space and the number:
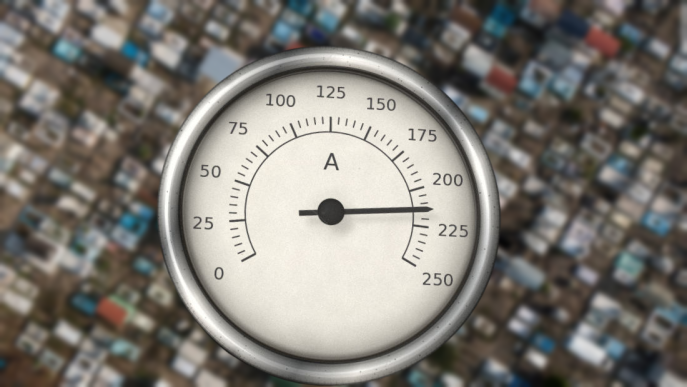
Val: A 215
